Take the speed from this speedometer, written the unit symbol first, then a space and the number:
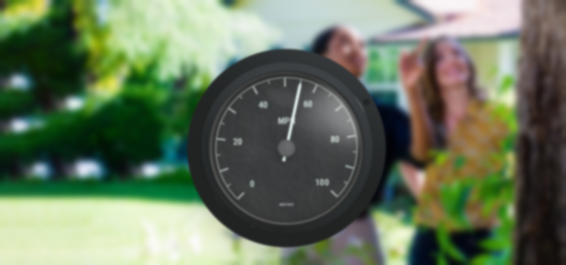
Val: mph 55
